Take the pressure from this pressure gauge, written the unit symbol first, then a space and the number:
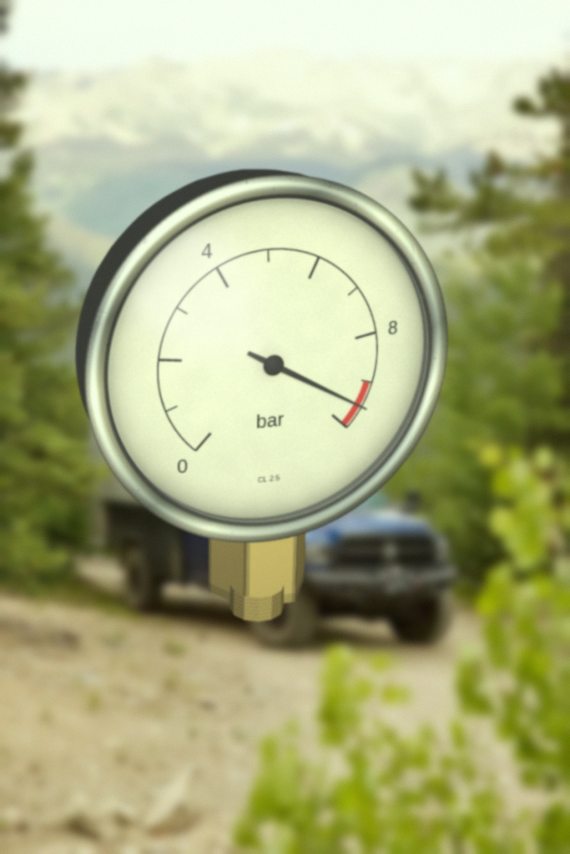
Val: bar 9.5
